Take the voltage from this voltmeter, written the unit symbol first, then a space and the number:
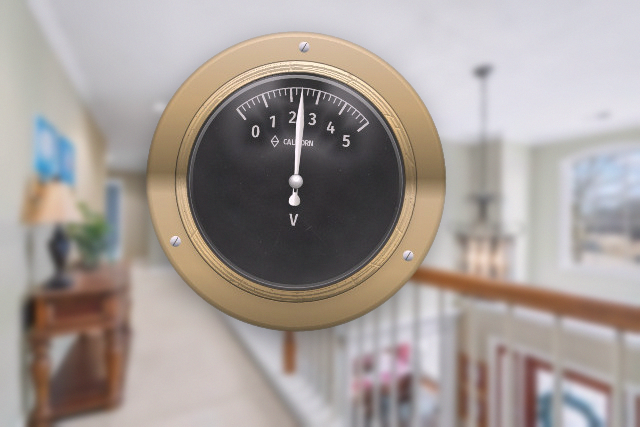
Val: V 2.4
